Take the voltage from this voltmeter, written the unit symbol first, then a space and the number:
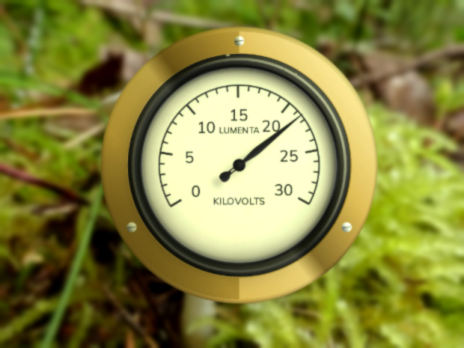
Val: kV 21.5
